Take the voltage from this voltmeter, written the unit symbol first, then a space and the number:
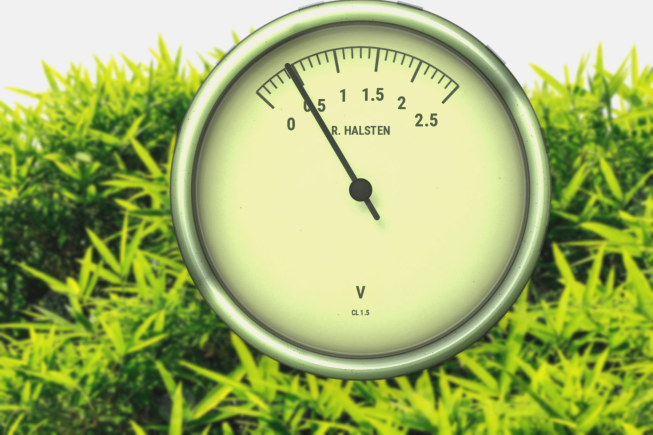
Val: V 0.45
